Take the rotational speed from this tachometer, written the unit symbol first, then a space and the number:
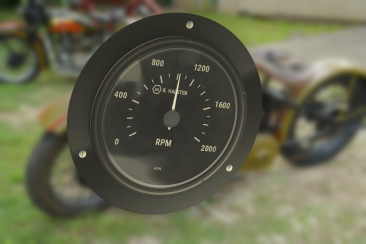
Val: rpm 1000
